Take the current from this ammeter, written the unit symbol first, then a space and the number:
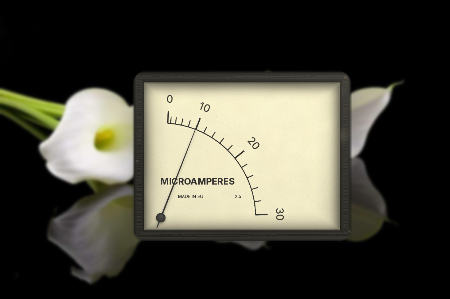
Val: µA 10
